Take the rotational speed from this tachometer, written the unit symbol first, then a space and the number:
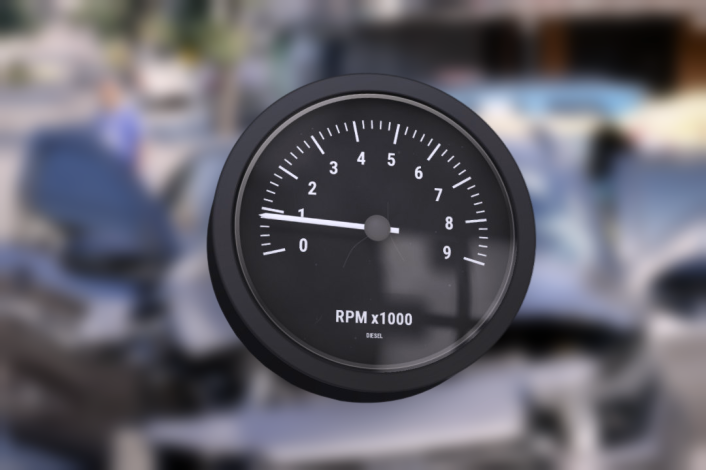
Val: rpm 800
